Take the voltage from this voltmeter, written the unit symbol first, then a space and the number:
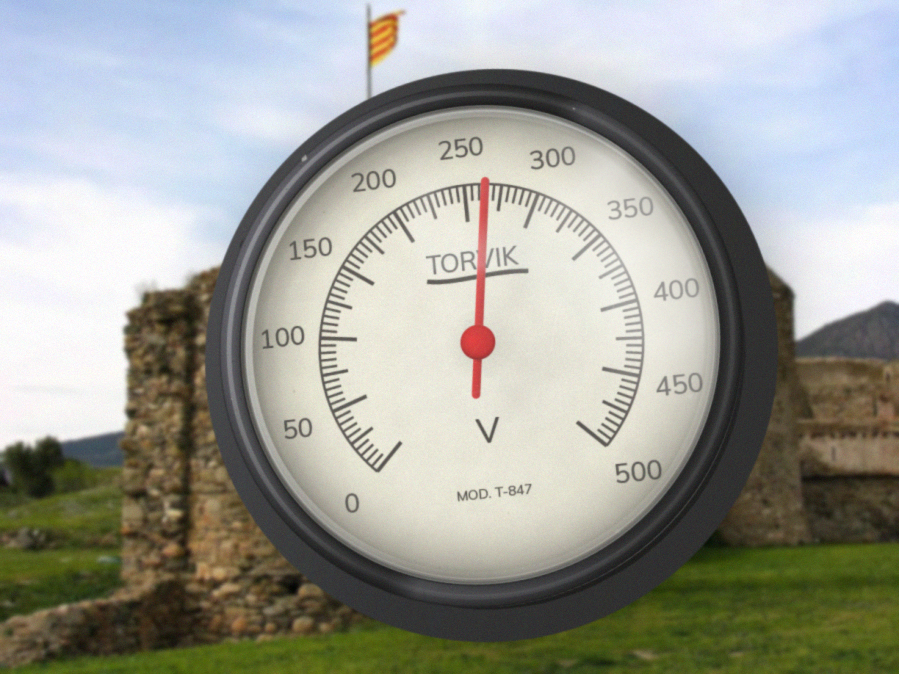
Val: V 265
